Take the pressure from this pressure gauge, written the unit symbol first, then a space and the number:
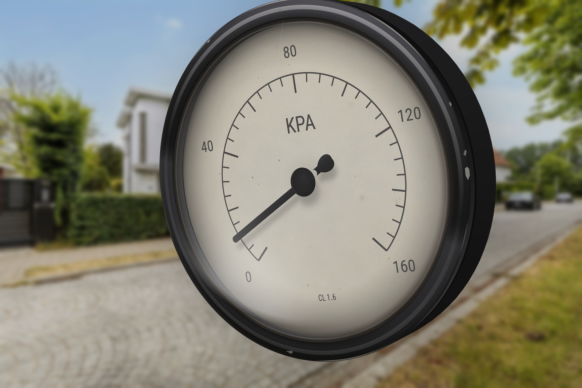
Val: kPa 10
